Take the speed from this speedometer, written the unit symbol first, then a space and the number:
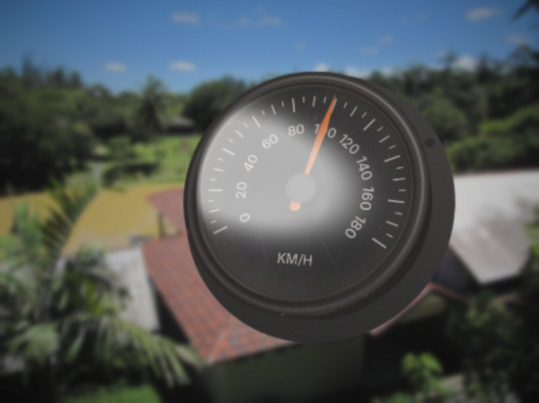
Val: km/h 100
